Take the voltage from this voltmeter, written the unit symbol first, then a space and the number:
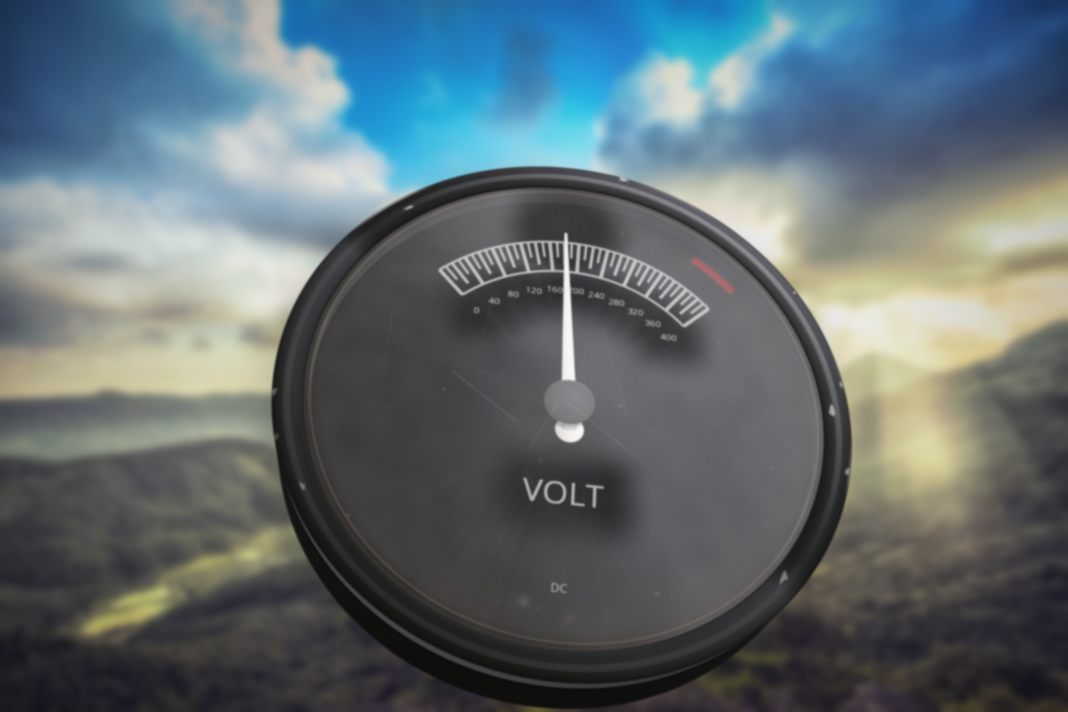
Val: V 180
